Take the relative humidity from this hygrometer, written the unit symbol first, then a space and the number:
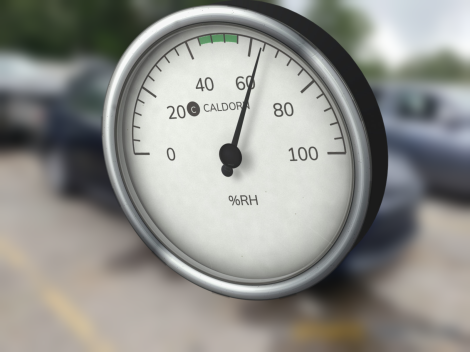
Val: % 64
